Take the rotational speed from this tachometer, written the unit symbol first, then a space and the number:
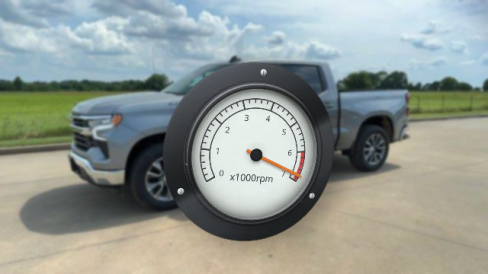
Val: rpm 6800
